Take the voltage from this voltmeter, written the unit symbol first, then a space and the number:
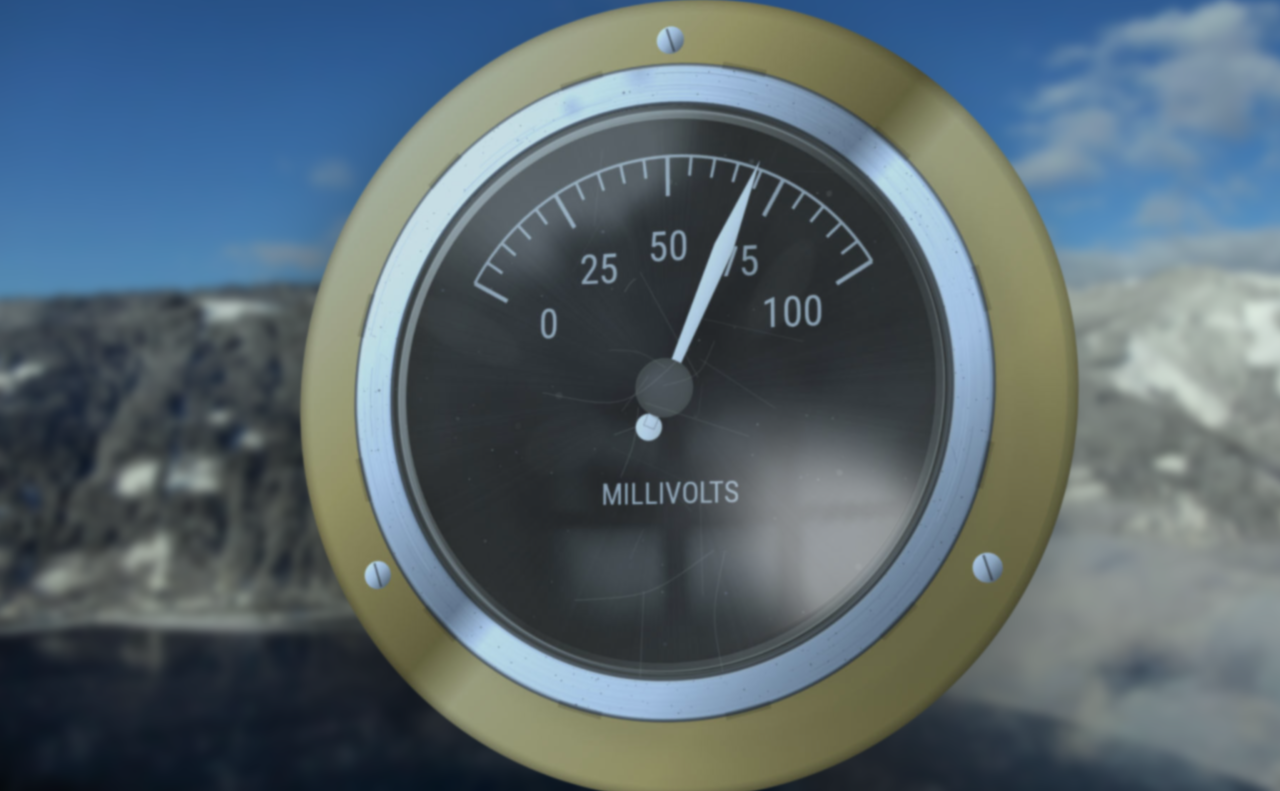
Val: mV 70
